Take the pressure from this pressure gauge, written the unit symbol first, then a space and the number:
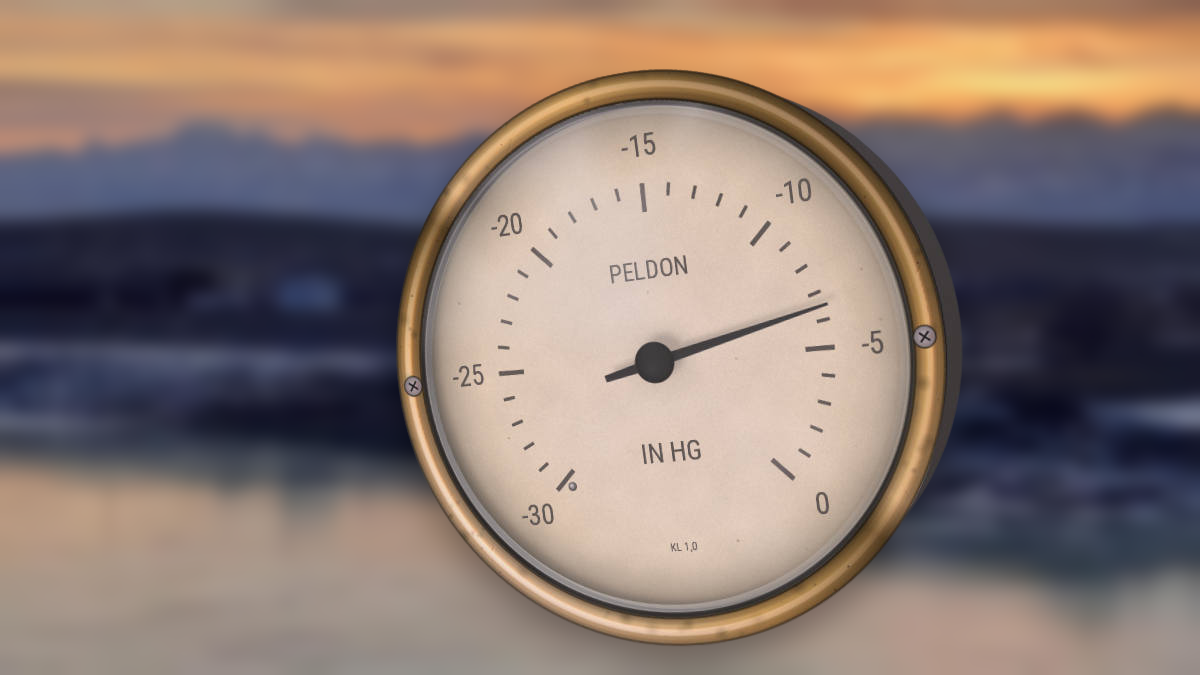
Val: inHg -6.5
